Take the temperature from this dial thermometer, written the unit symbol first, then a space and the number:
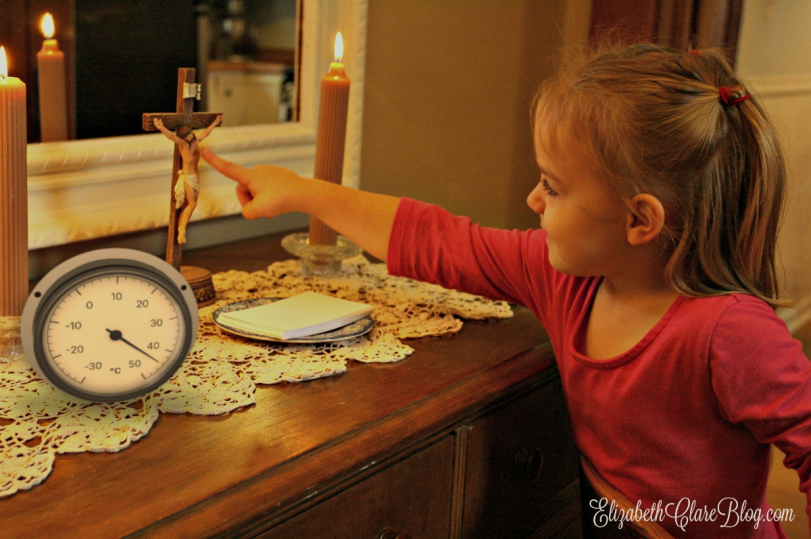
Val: °C 44
